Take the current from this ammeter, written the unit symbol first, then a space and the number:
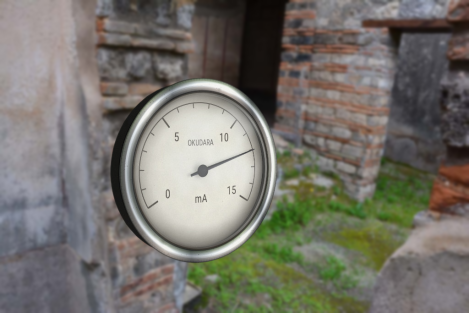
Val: mA 12
